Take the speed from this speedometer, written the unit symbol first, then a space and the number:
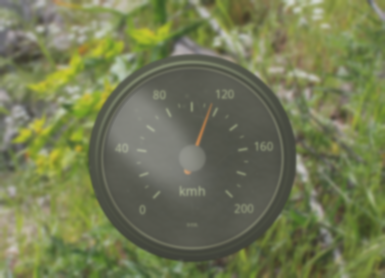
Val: km/h 115
